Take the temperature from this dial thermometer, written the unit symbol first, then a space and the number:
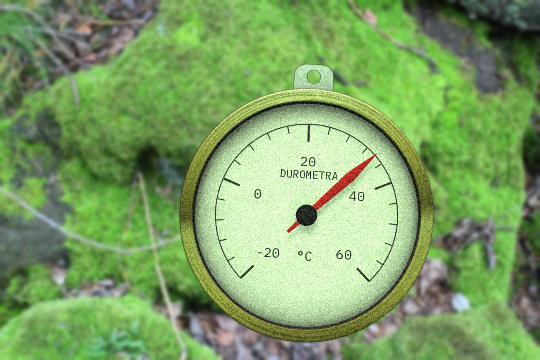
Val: °C 34
